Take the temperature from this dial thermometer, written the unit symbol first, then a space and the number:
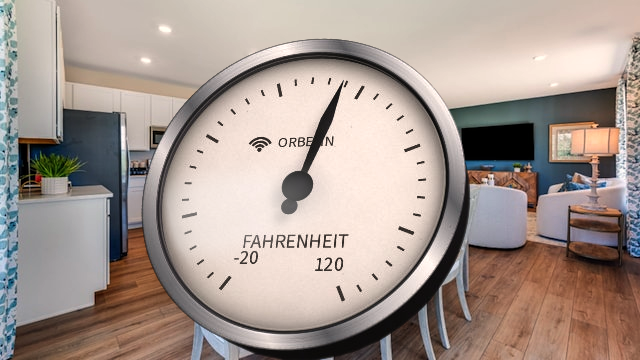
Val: °F 56
